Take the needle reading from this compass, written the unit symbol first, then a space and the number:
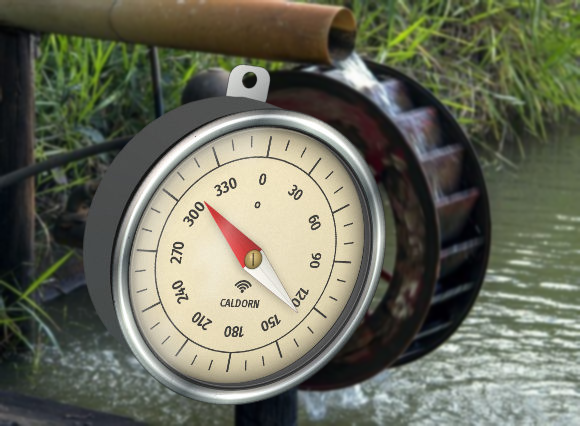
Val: ° 310
